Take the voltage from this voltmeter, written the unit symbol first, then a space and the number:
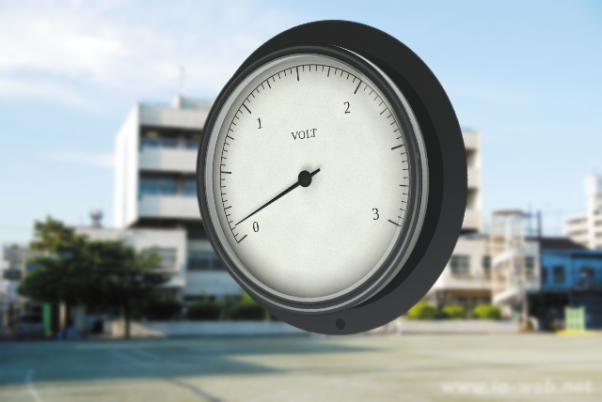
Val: V 0.1
